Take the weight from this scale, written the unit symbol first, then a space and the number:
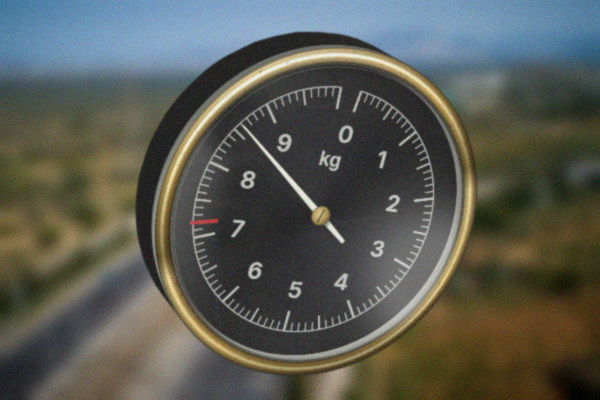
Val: kg 8.6
